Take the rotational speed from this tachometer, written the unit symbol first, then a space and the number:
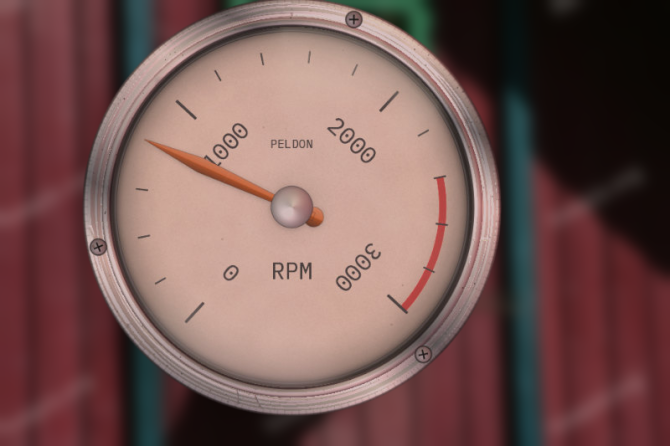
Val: rpm 800
